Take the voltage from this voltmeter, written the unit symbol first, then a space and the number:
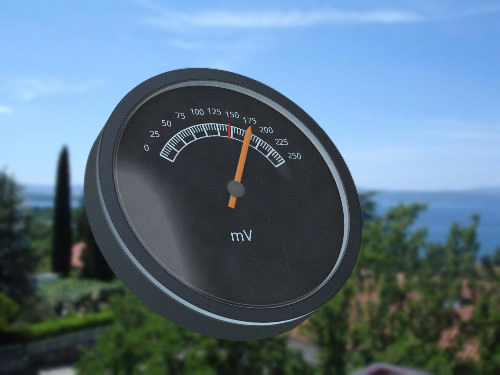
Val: mV 175
